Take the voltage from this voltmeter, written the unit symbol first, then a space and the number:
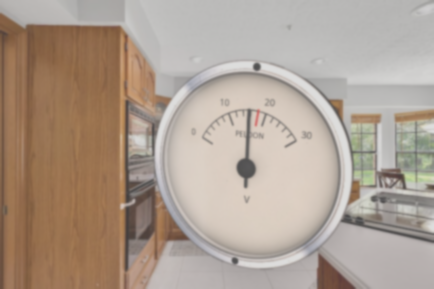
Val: V 16
